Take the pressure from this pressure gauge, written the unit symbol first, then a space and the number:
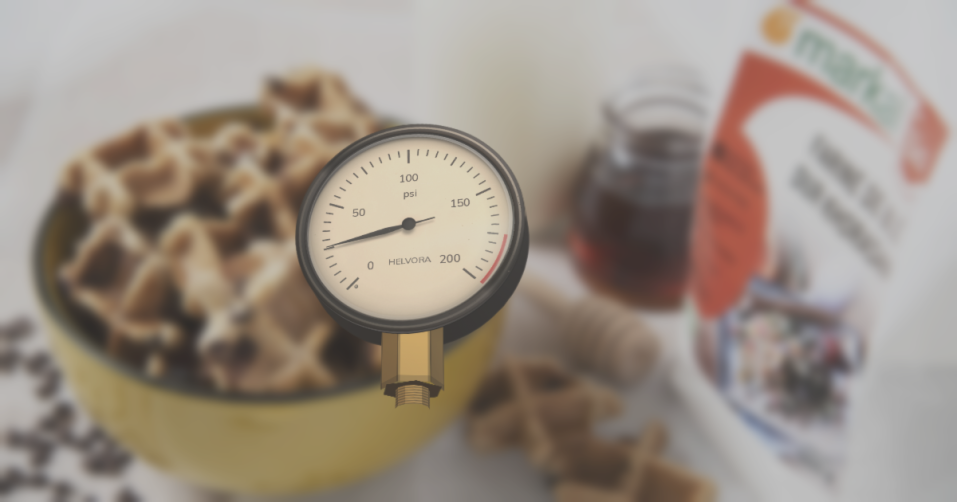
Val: psi 25
